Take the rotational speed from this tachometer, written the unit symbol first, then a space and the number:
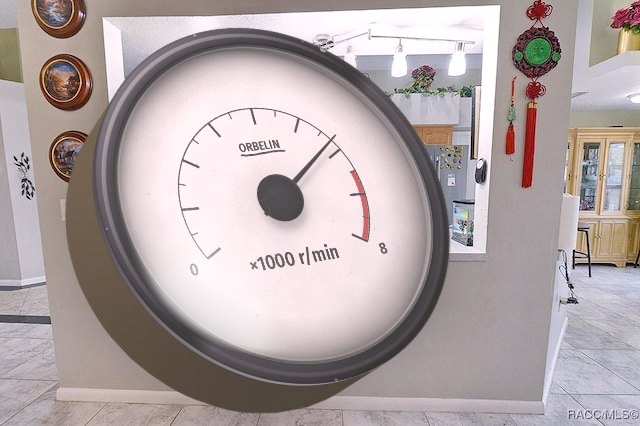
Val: rpm 5750
